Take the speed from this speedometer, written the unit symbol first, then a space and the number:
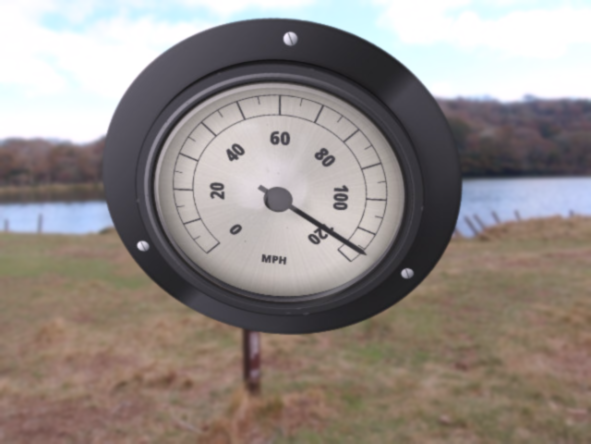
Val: mph 115
